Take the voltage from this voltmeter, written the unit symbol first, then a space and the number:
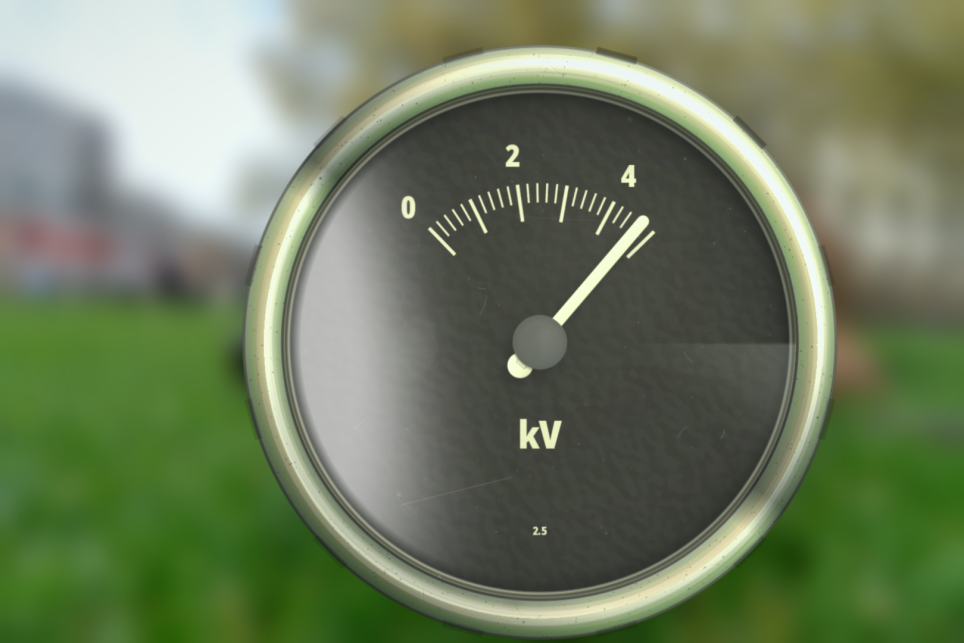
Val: kV 4.7
